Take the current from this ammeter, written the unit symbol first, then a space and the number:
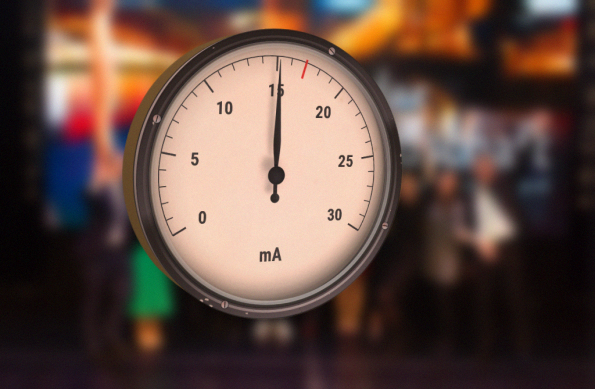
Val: mA 15
